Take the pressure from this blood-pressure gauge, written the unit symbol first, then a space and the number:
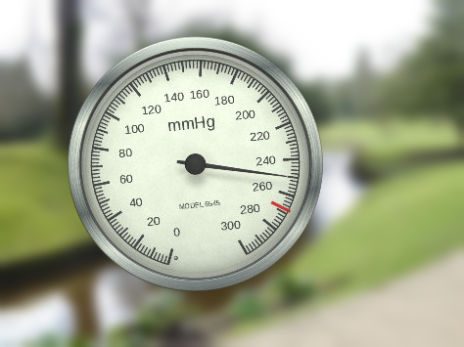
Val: mmHg 250
